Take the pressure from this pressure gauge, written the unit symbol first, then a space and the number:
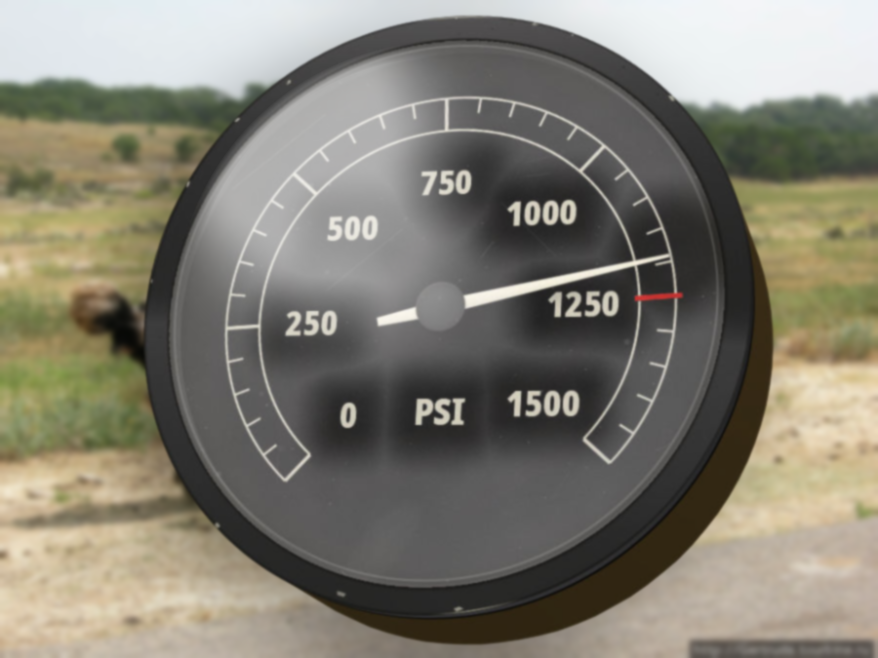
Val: psi 1200
